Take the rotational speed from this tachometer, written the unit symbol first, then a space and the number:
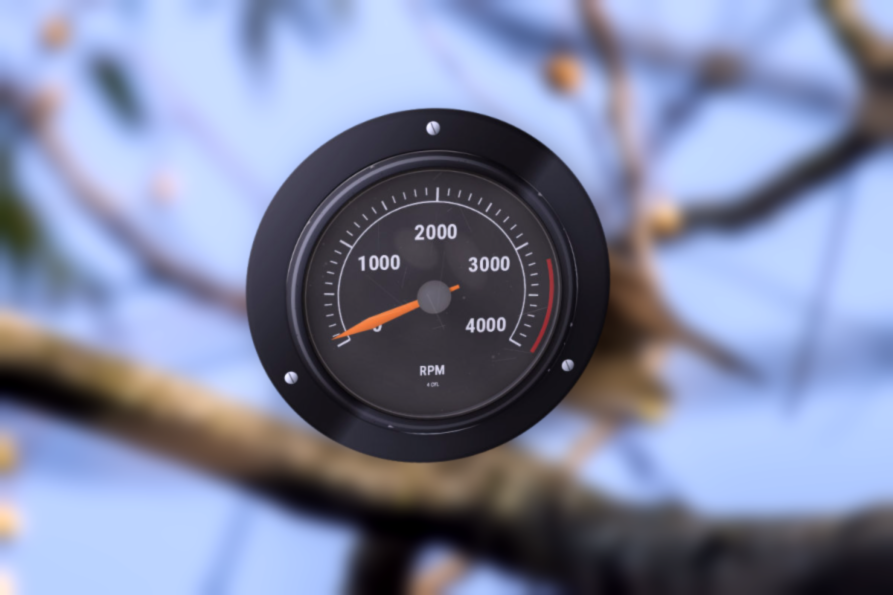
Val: rpm 100
